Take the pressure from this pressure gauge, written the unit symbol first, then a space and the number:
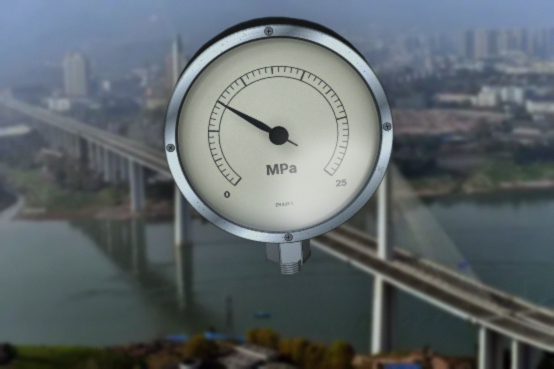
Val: MPa 7.5
